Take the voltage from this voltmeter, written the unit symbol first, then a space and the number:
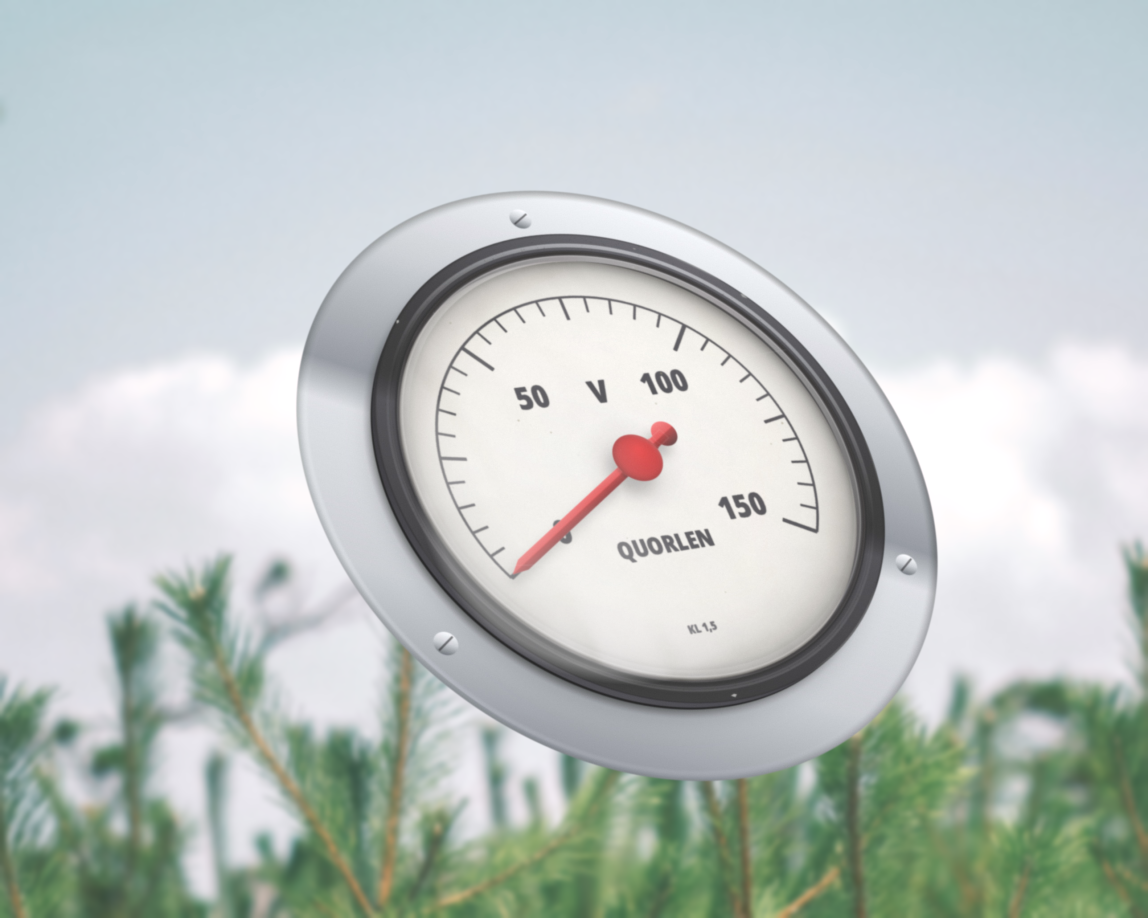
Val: V 0
